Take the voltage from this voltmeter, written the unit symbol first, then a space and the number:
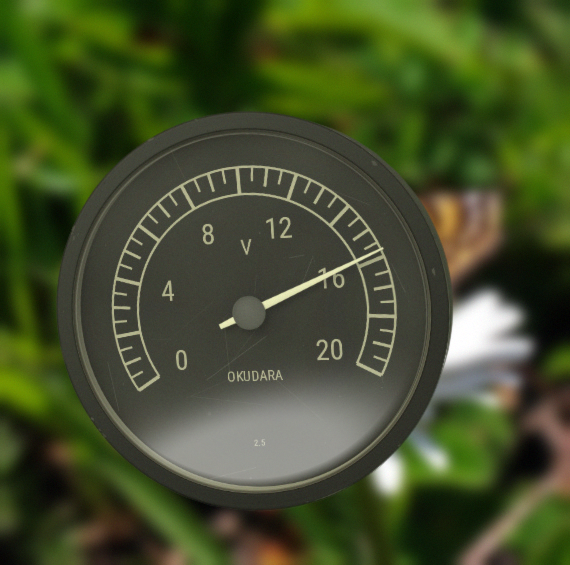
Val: V 15.75
